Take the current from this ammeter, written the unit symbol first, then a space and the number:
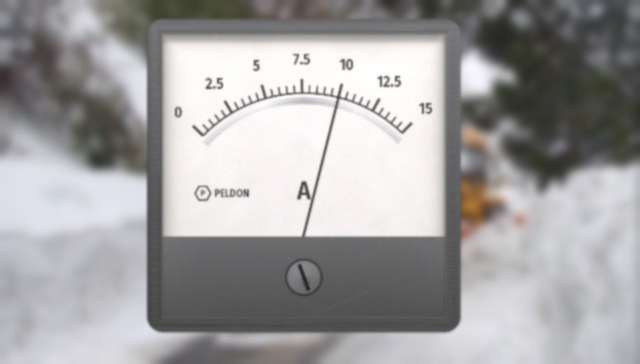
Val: A 10
